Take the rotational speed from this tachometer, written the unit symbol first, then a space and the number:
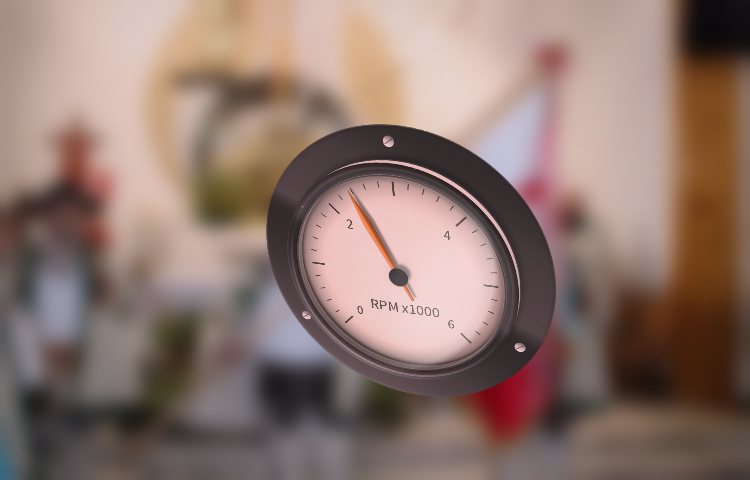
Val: rpm 2400
